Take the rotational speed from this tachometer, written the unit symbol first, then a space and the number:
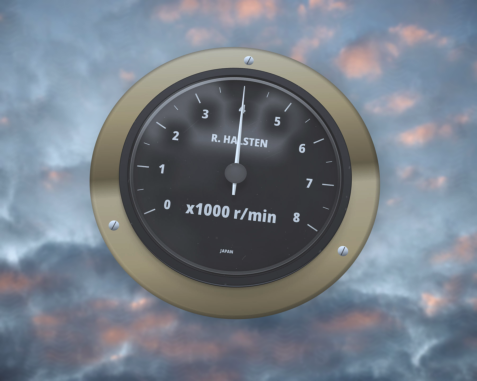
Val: rpm 4000
